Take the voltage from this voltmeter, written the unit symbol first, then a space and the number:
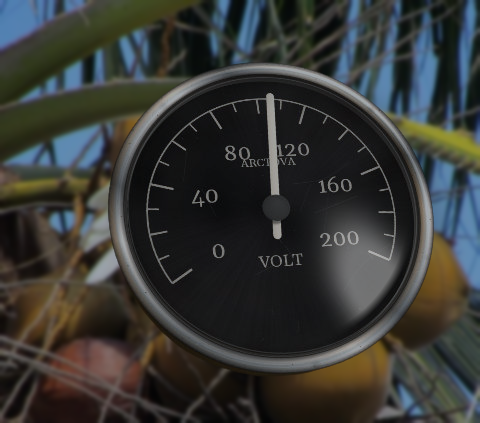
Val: V 105
